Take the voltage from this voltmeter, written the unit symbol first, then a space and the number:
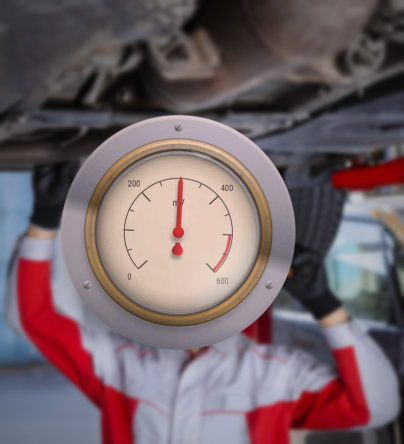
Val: mV 300
